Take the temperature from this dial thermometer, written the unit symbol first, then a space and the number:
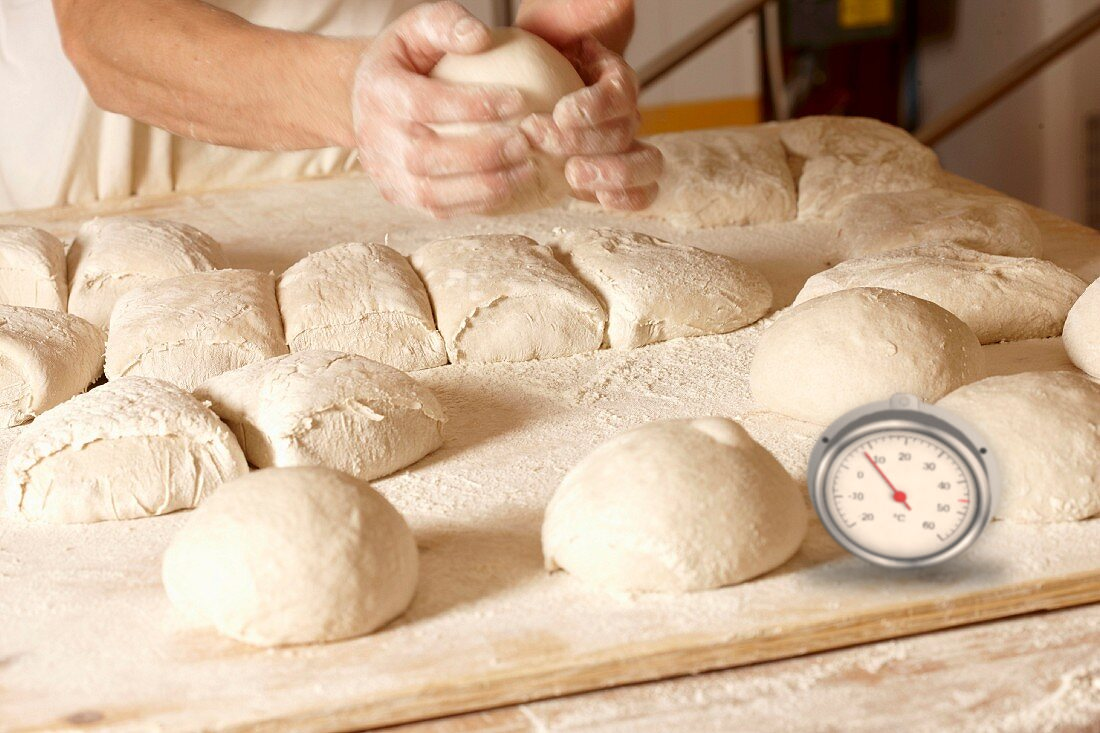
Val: °C 8
